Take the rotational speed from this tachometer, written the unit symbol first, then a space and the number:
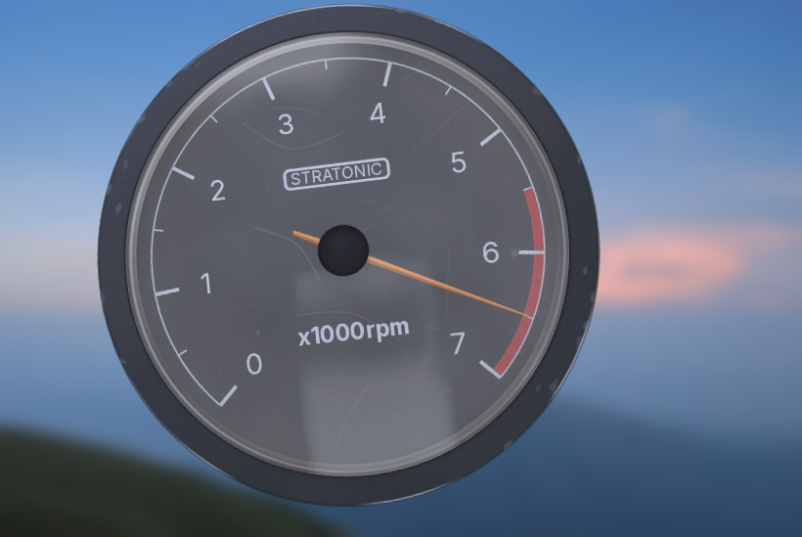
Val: rpm 6500
